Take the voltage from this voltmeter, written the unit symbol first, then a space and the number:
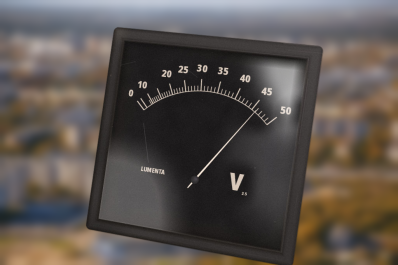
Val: V 46
